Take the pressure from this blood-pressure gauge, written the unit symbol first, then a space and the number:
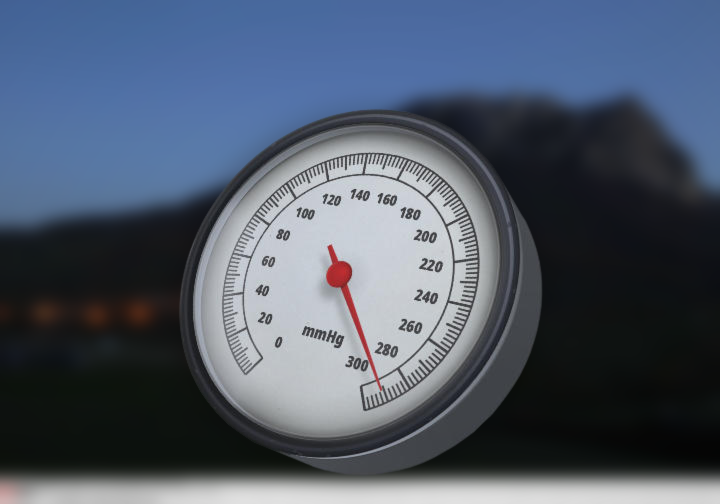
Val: mmHg 290
